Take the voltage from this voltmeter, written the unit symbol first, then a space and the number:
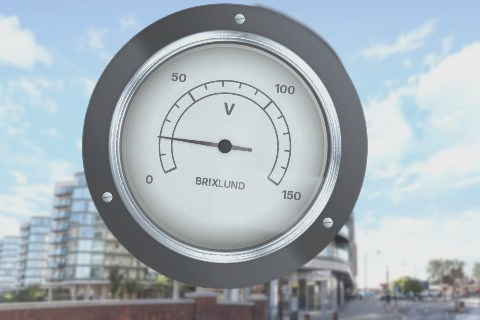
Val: V 20
